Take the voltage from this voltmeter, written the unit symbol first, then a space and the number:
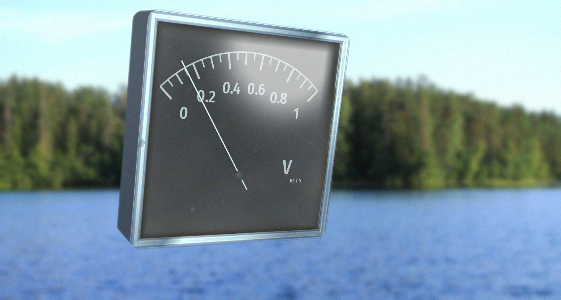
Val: V 0.15
